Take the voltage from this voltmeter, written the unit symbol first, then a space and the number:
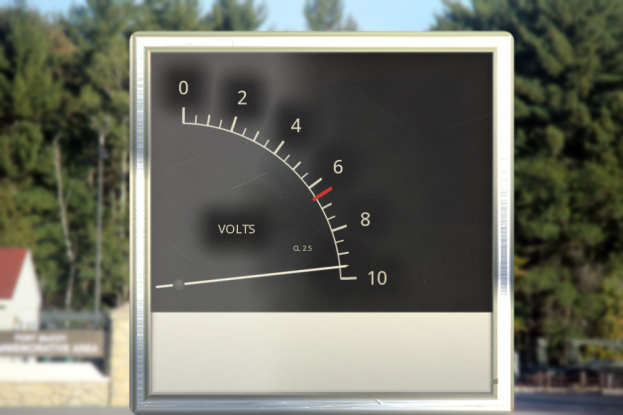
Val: V 9.5
